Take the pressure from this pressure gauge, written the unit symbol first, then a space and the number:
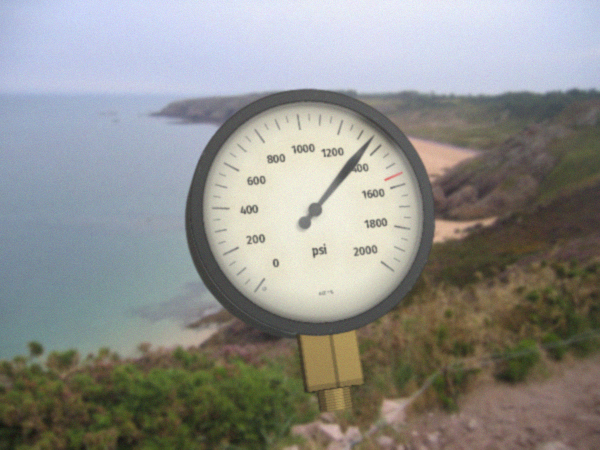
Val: psi 1350
